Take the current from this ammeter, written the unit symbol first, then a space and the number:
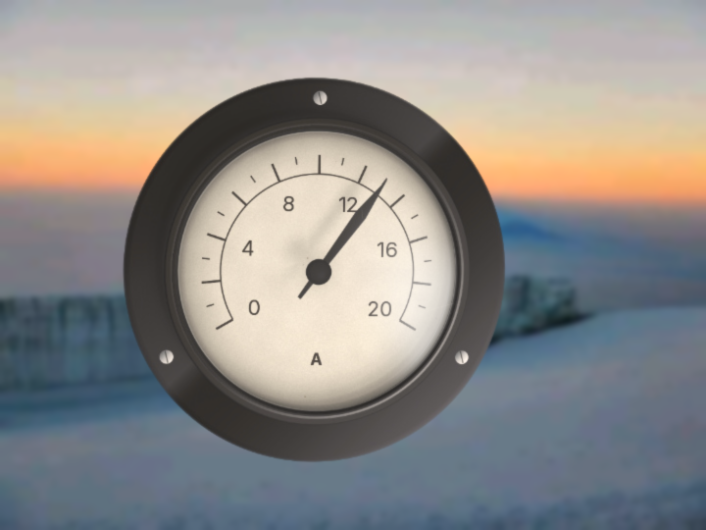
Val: A 13
